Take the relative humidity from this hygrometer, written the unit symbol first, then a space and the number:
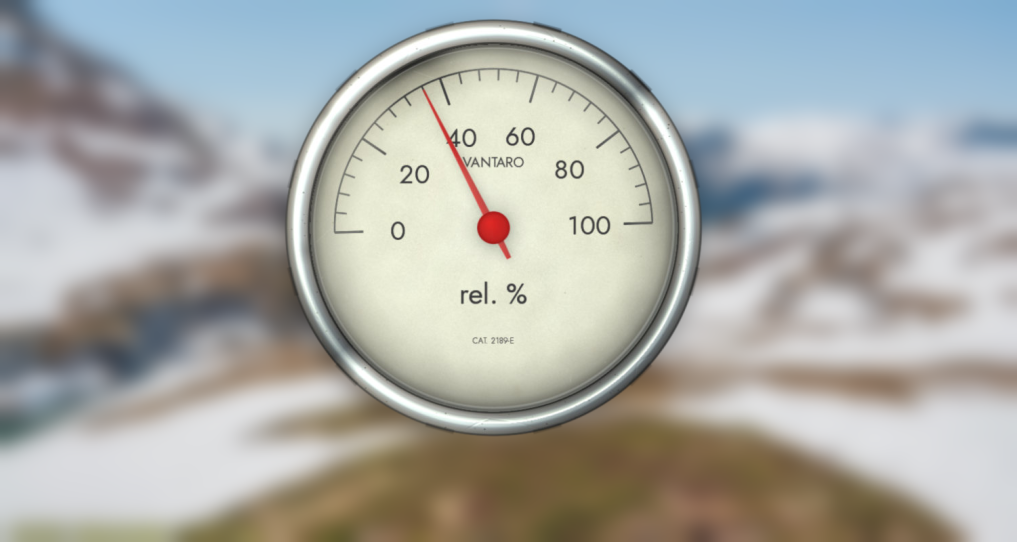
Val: % 36
